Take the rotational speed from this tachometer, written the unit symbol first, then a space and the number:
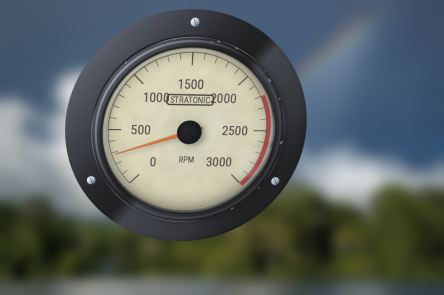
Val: rpm 300
